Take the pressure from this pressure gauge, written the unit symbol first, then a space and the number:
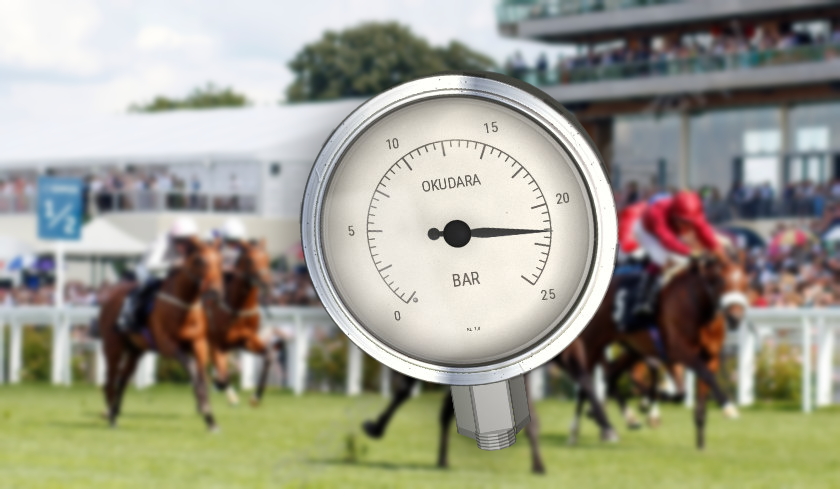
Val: bar 21.5
